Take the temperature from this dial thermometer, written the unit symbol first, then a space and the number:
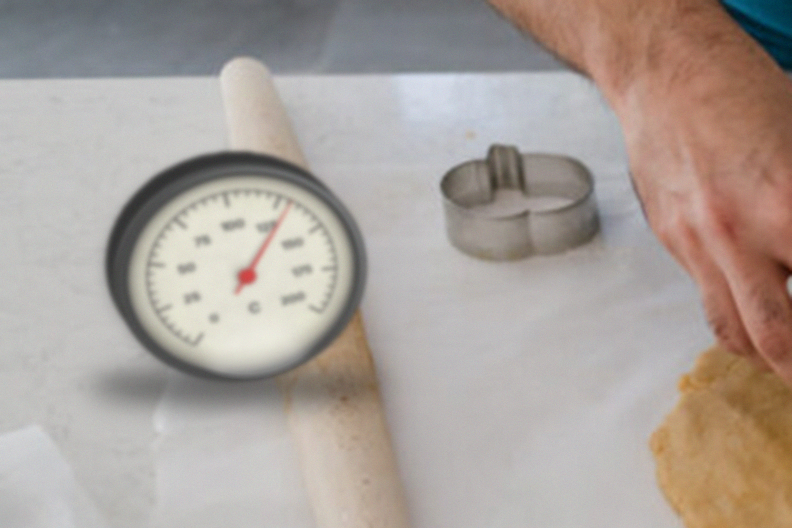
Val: °C 130
